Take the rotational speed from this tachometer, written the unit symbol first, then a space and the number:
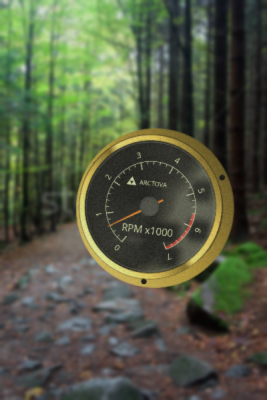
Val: rpm 600
